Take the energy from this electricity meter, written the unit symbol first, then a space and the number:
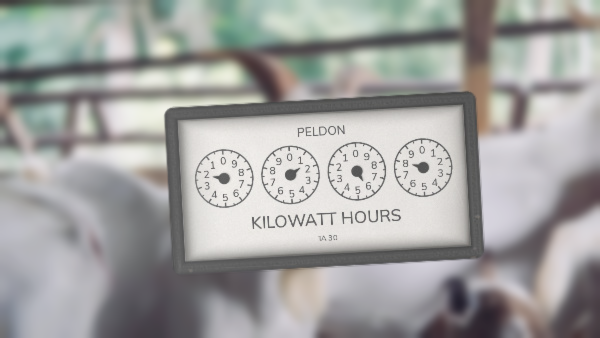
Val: kWh 2158
